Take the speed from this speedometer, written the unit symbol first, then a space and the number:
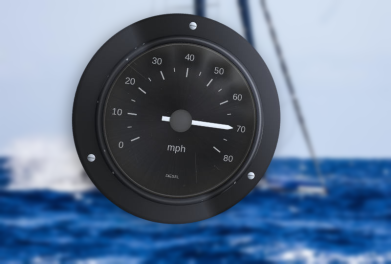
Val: mph 70
